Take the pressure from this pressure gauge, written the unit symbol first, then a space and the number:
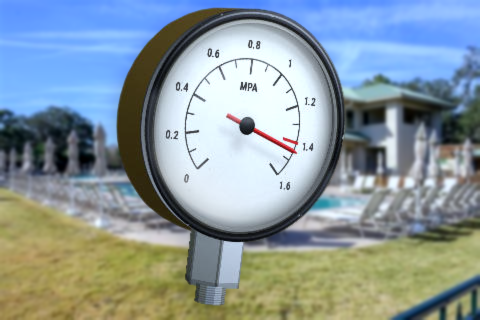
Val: MPa 1.45
